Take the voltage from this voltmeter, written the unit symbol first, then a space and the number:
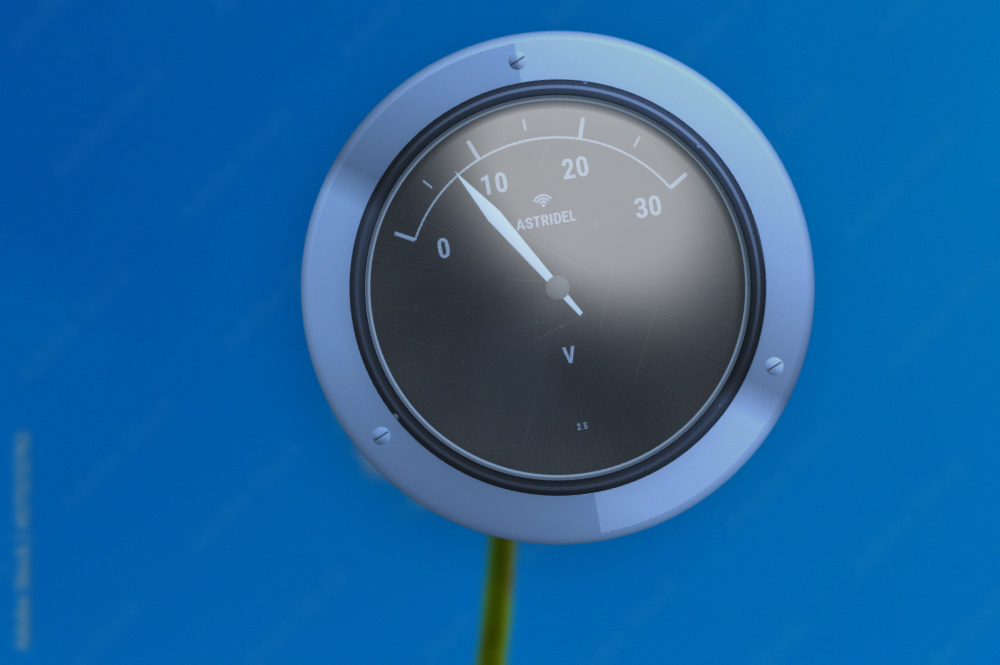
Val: V 7.5
